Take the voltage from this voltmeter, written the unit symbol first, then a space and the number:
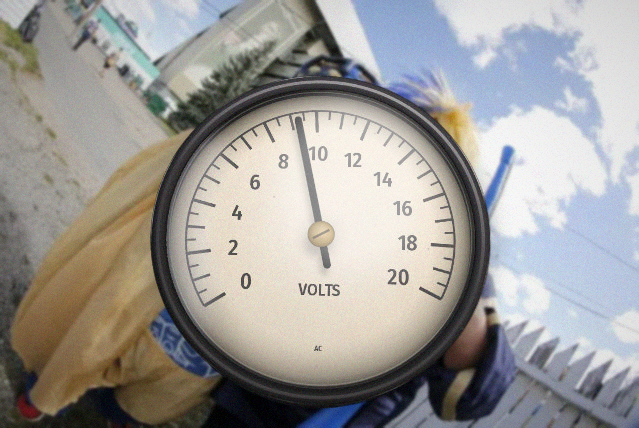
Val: V 9.25
